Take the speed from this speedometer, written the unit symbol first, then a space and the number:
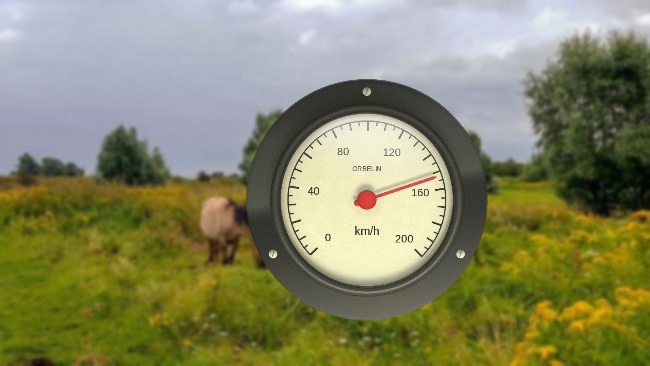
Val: km/h 152.5
